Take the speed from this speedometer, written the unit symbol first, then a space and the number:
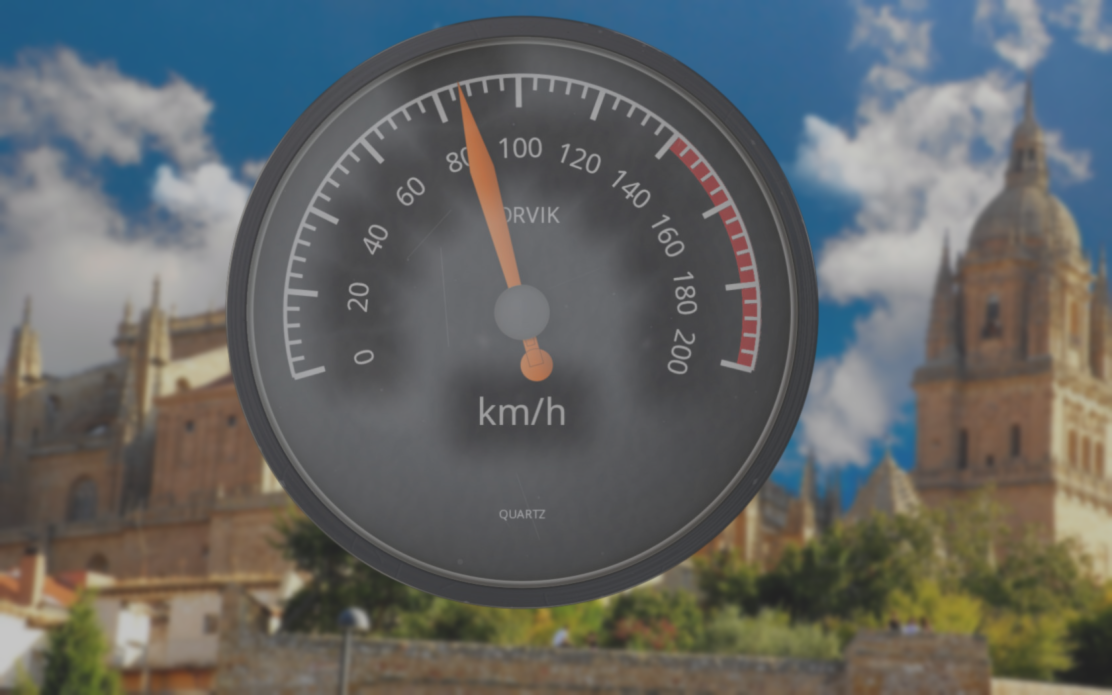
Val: km/h 86
